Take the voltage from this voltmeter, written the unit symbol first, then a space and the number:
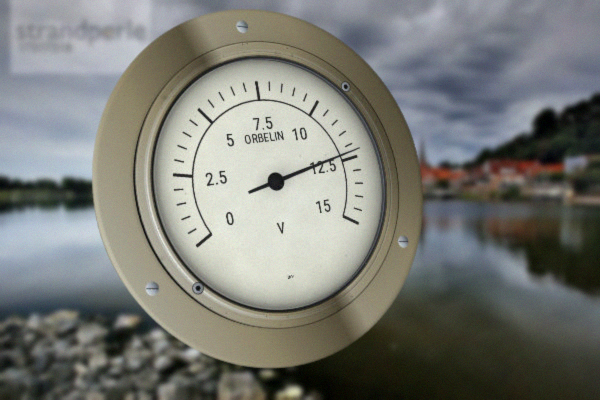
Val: V 12.25
